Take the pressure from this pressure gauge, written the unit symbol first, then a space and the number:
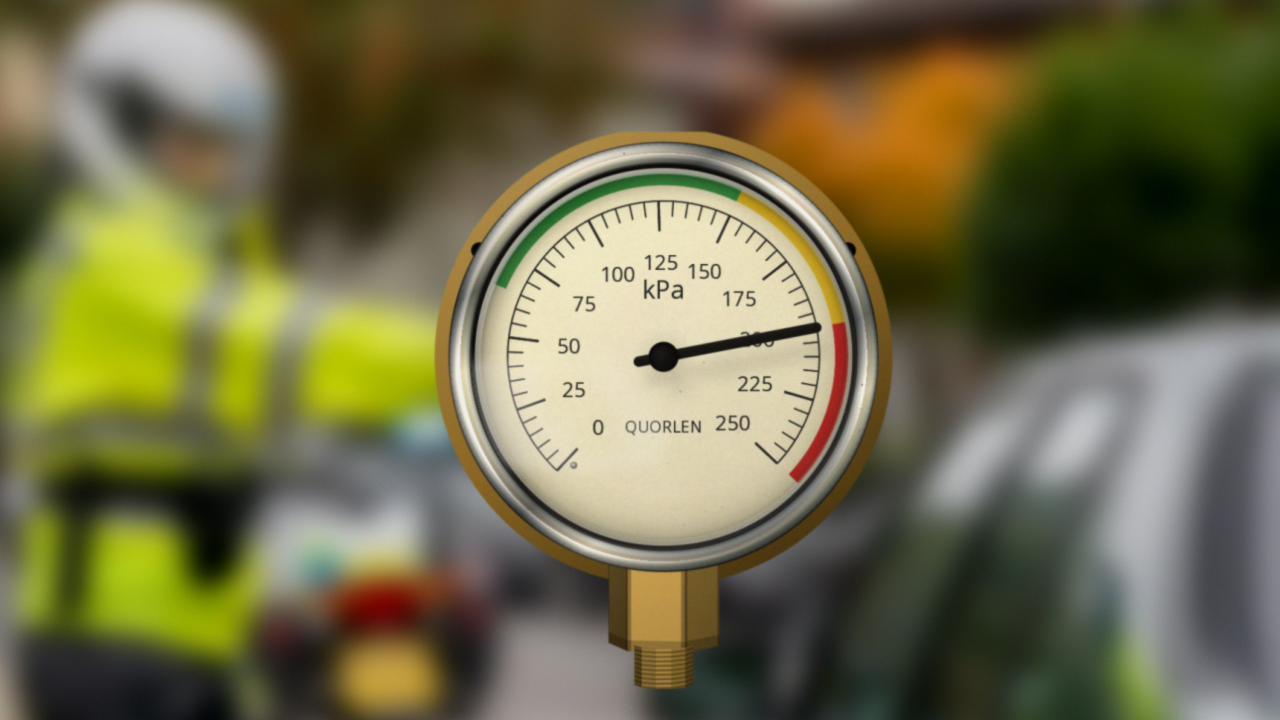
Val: kPa 200
